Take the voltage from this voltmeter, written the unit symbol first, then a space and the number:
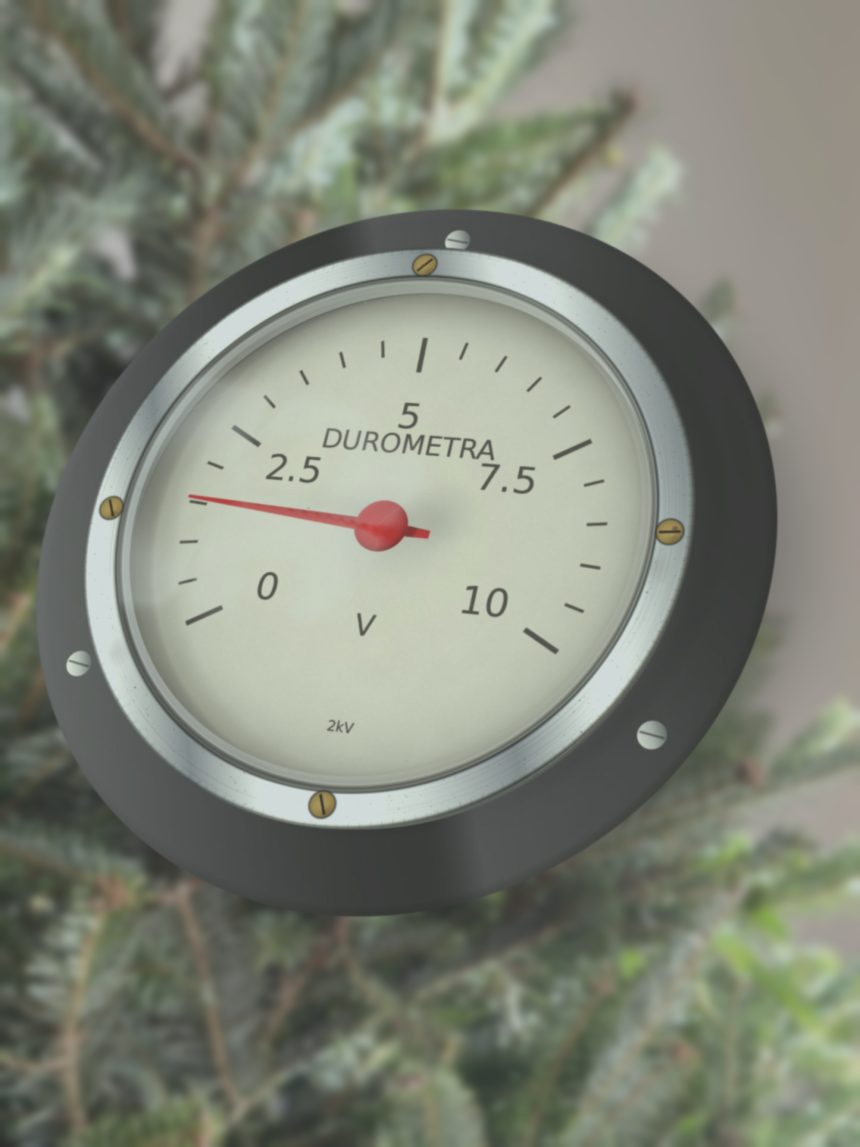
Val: V 1.5
